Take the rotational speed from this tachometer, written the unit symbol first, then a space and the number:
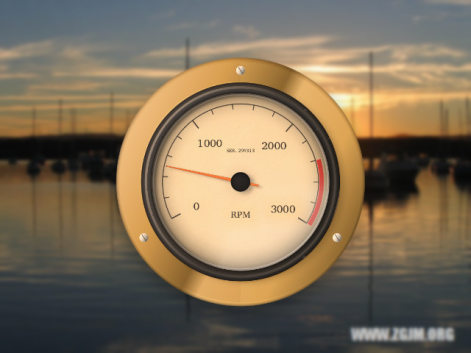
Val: rpm 500
